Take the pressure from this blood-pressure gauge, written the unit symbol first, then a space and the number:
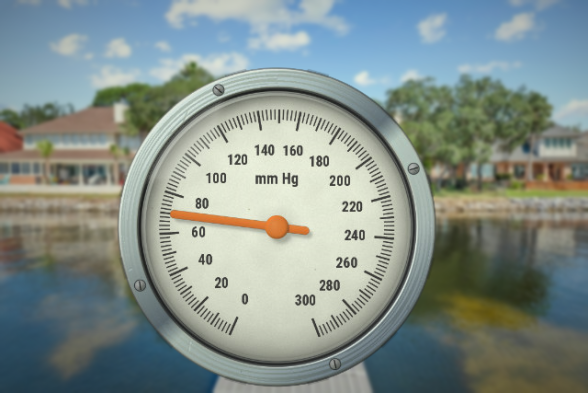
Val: mmHg 70
